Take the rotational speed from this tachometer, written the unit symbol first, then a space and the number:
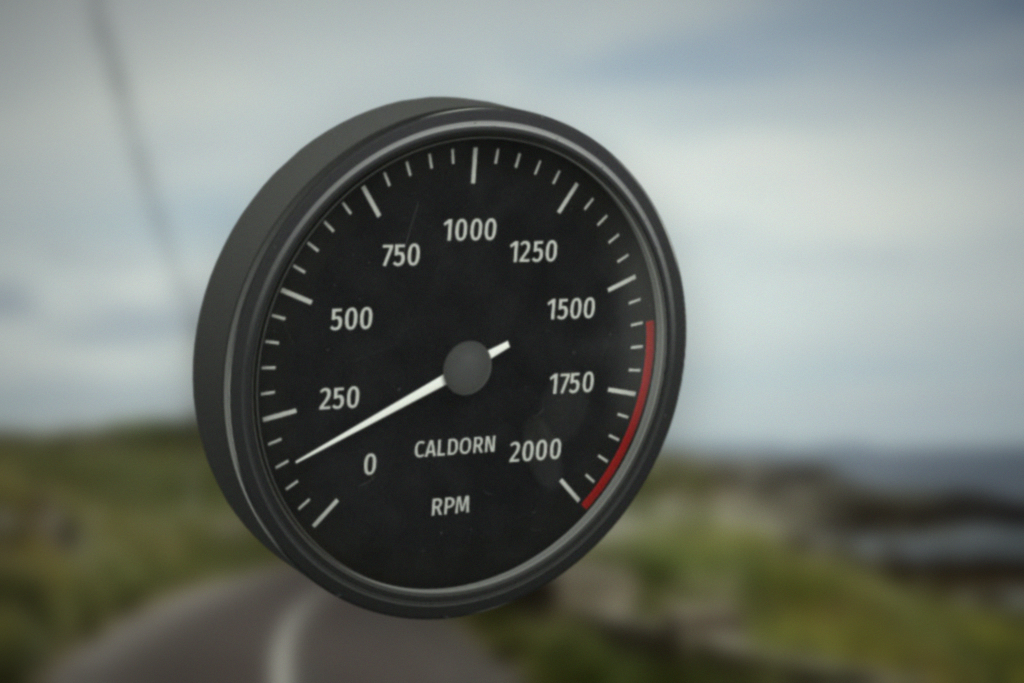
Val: rpm 150
